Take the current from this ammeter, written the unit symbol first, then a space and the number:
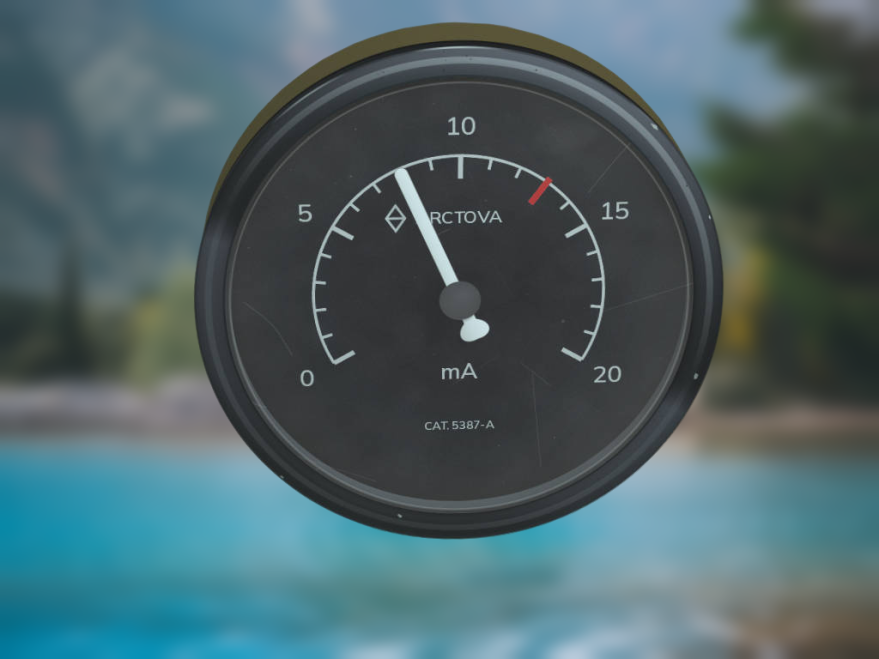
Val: mA 8
